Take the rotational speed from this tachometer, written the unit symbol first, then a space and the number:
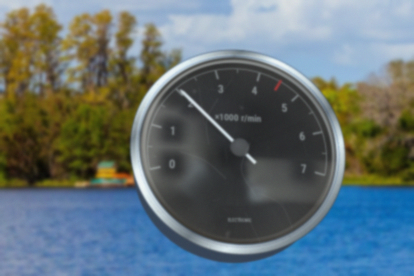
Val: rpm 2000
